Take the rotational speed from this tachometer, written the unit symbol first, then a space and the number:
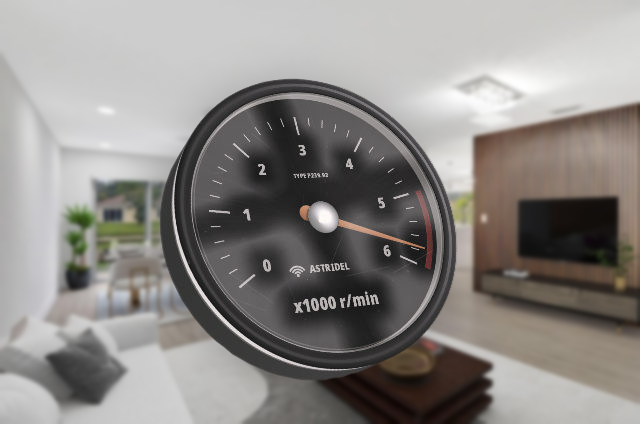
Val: rpm 5800
